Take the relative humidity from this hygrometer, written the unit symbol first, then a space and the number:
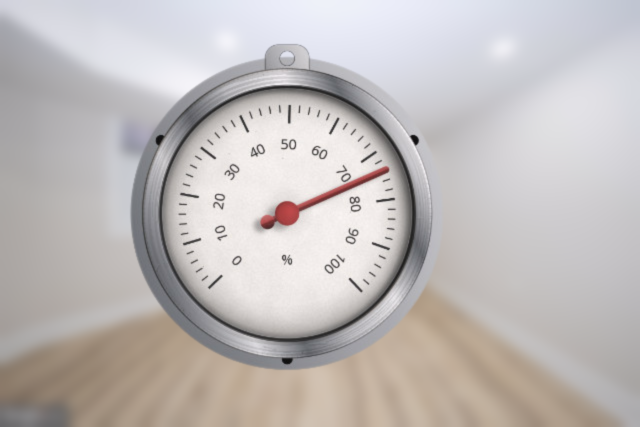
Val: % 74
